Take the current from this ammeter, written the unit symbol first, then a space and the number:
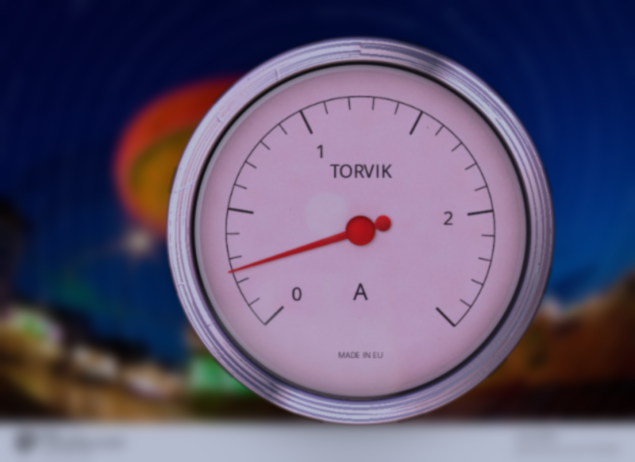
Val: A 0.25
